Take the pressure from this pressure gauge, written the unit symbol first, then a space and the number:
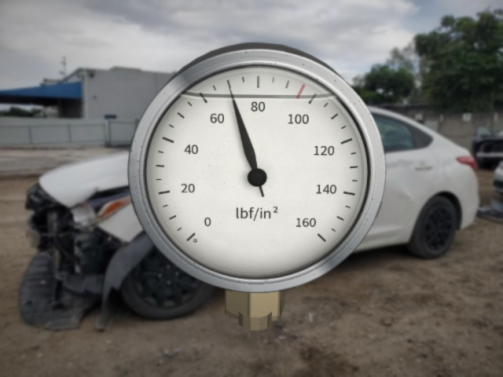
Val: psi 70
